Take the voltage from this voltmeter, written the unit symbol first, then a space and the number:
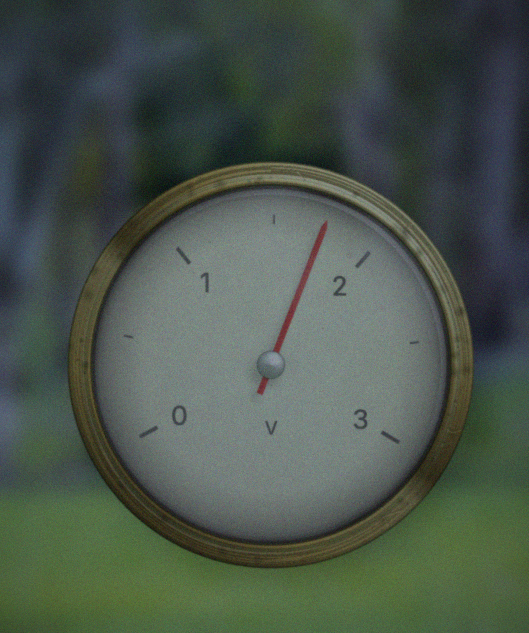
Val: V 1.75
